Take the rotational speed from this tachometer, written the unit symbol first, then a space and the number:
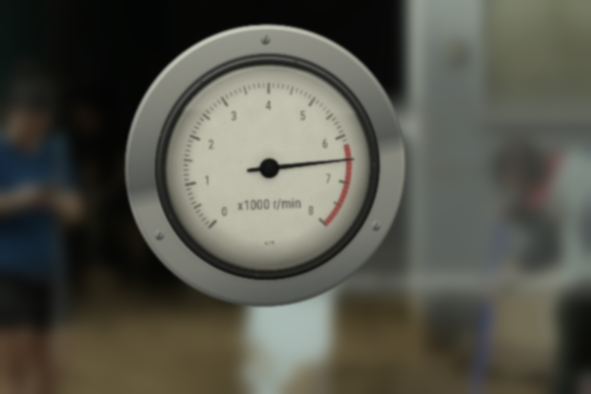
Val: rpm 6500
